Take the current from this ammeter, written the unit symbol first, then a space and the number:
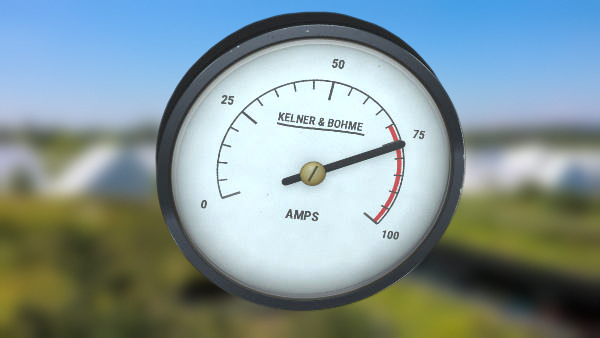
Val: A 75
